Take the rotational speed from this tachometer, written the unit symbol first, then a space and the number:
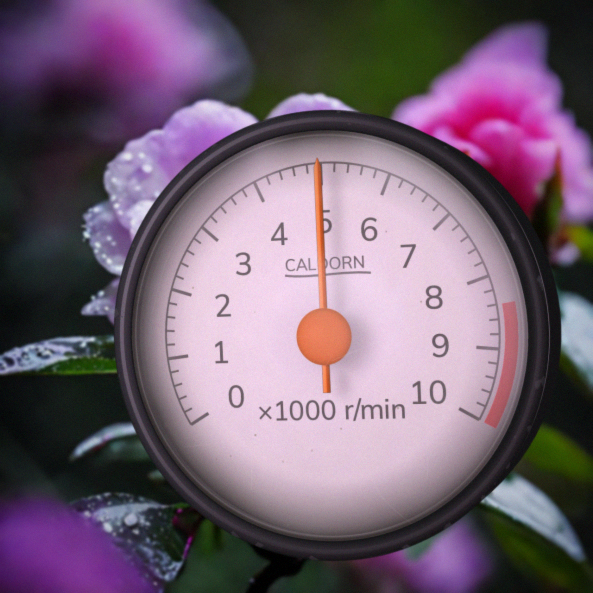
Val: rpm 5000
